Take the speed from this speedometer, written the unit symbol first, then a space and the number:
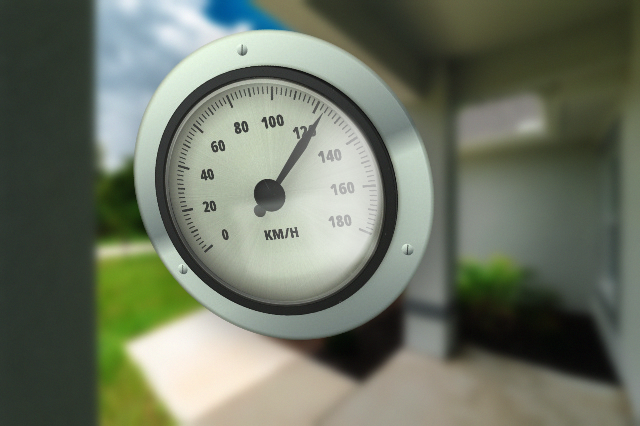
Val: km/h 124
